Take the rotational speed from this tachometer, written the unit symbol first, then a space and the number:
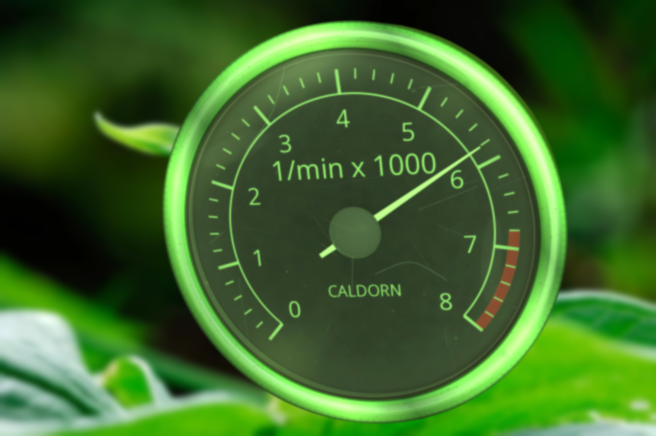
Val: rpm 5800
